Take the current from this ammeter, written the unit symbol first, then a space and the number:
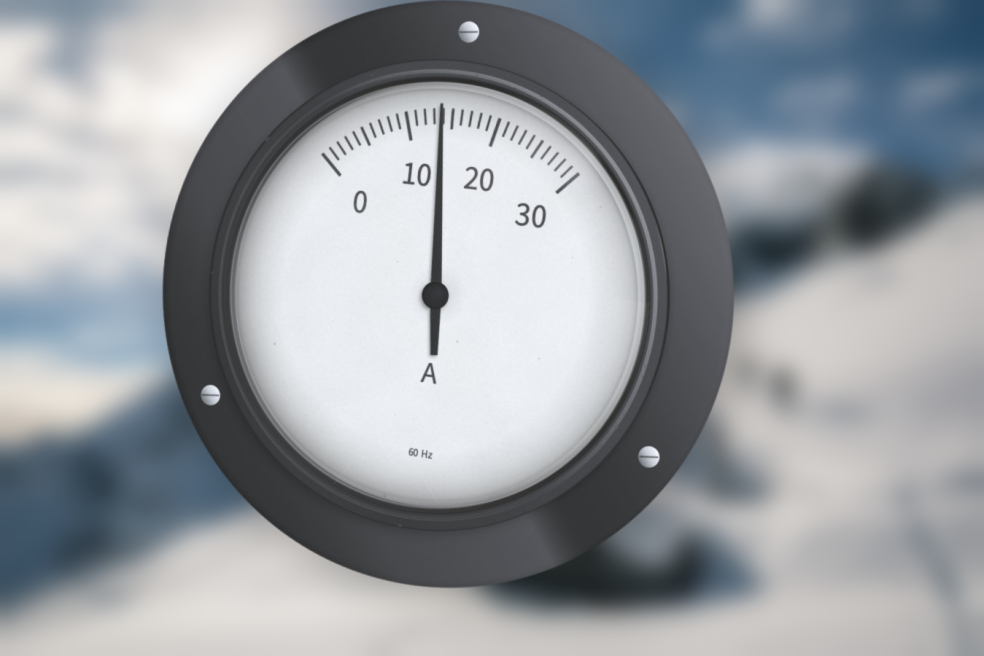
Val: A 14
